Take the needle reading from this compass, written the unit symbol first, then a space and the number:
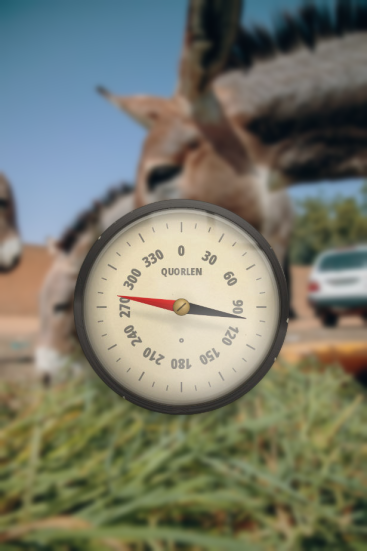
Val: ° 280
